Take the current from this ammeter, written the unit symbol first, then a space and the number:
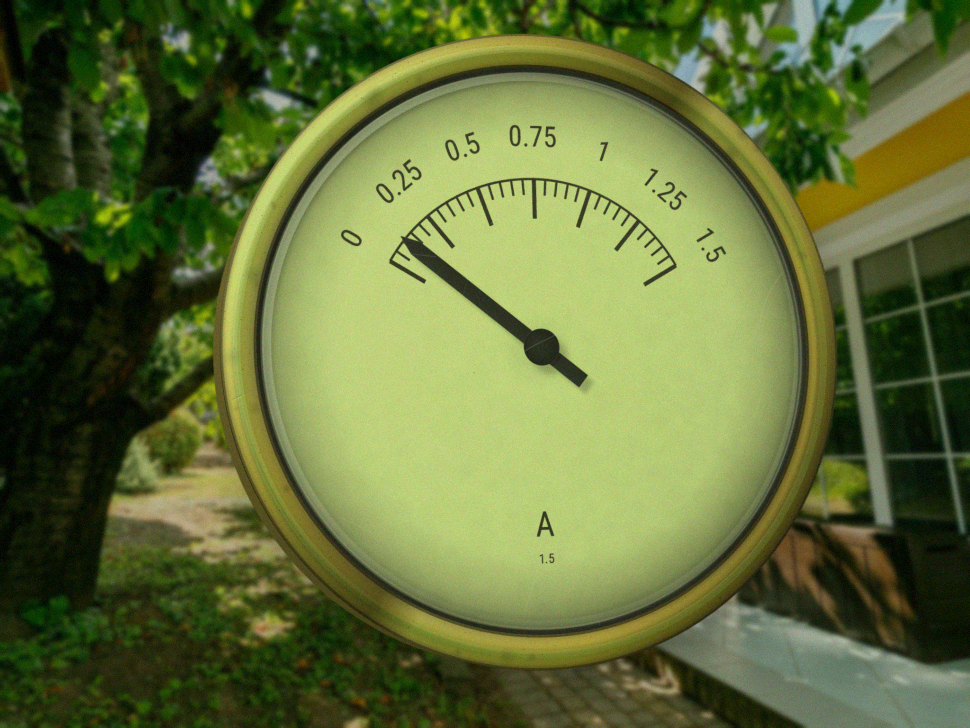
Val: A 0.1
